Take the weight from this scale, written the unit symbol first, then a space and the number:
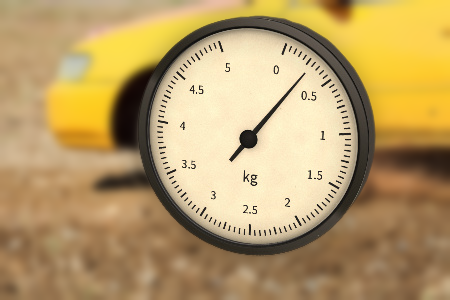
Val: kg 0.3
